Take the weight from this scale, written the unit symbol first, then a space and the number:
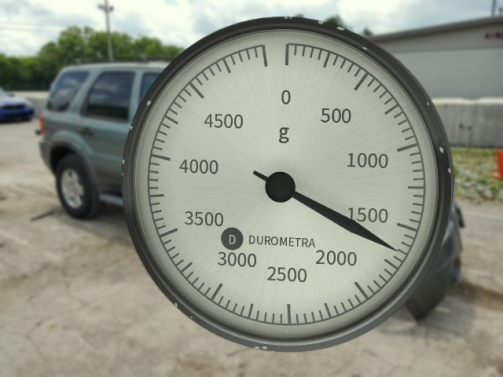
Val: g 1650
